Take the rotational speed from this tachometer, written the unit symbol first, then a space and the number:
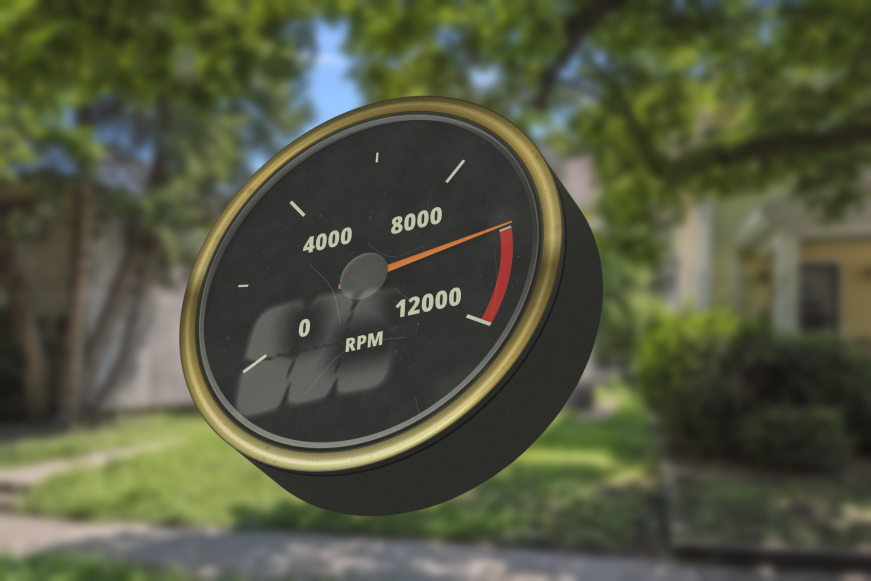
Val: rpm 10000
